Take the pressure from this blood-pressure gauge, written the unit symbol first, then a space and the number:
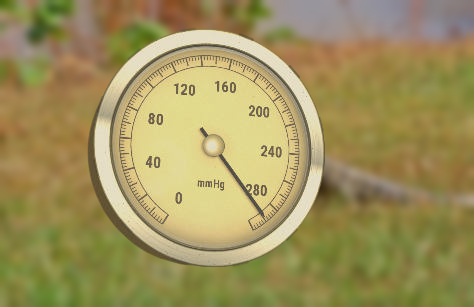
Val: mmHg 290
